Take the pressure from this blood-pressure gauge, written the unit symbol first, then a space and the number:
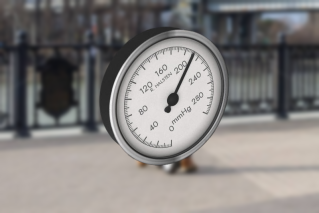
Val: mmHg 210
